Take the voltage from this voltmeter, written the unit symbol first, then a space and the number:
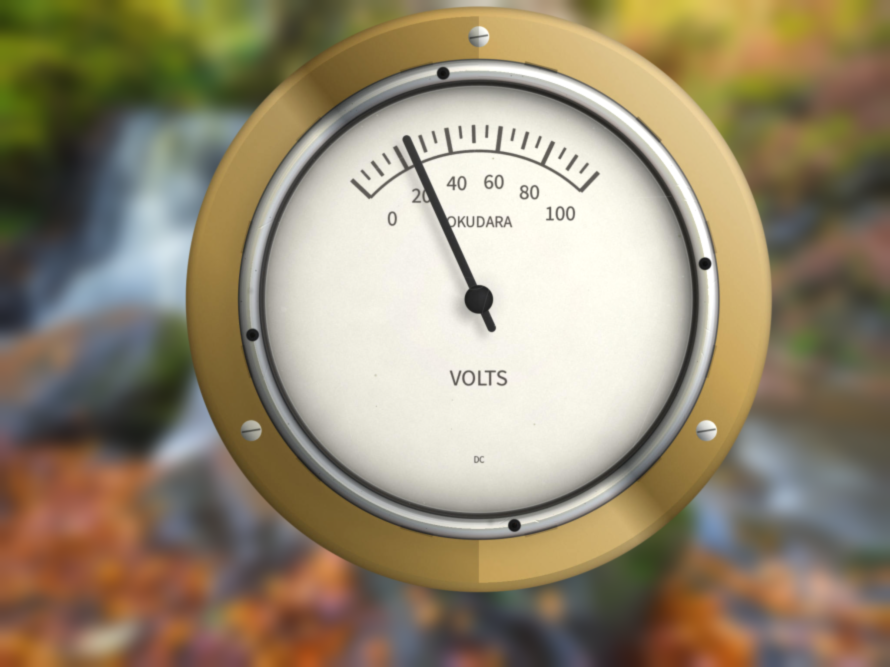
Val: V 25
